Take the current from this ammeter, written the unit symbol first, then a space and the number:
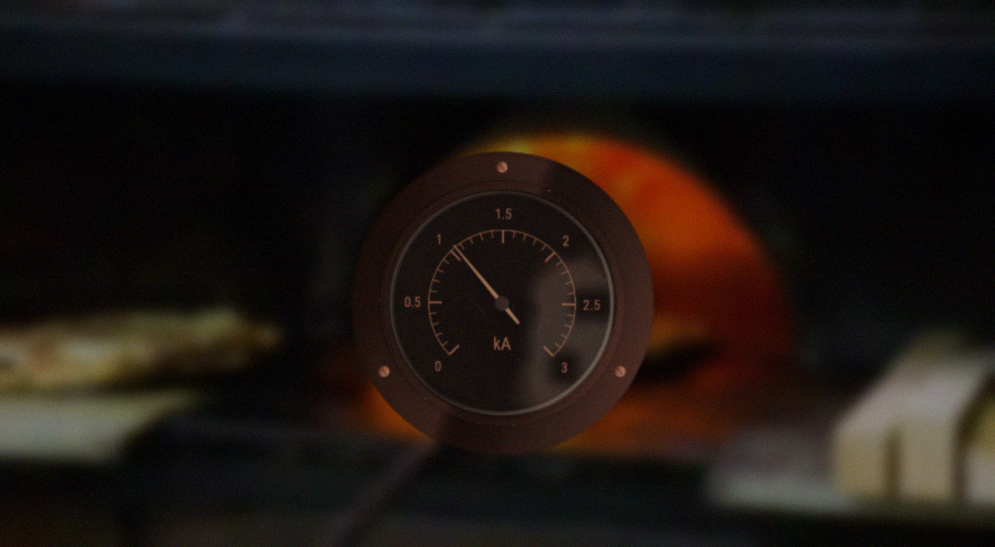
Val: kA 1.05
